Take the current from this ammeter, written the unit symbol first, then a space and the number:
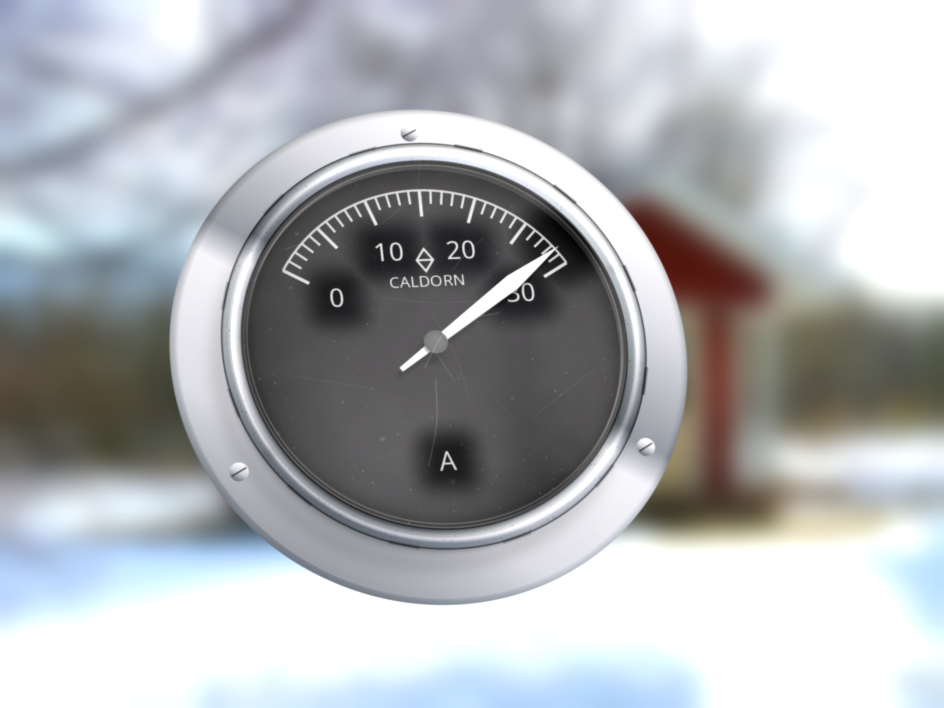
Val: A 28.5
